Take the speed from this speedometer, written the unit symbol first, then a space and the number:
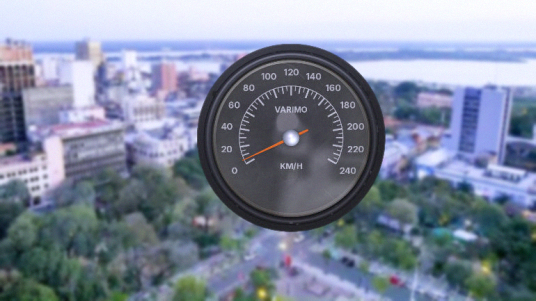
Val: km/h 5
